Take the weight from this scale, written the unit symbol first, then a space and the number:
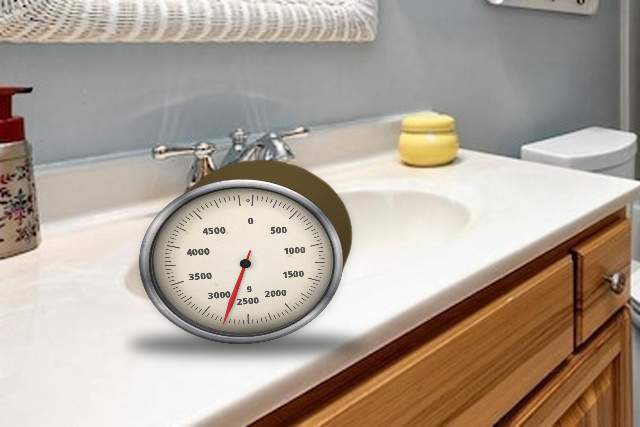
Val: g 2750
